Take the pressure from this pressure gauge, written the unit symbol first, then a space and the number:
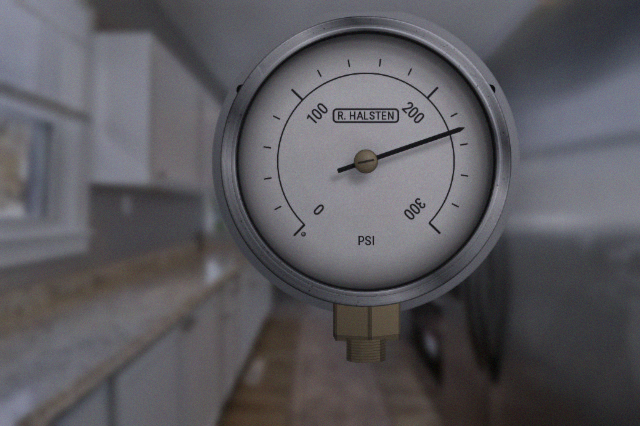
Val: psi 230
